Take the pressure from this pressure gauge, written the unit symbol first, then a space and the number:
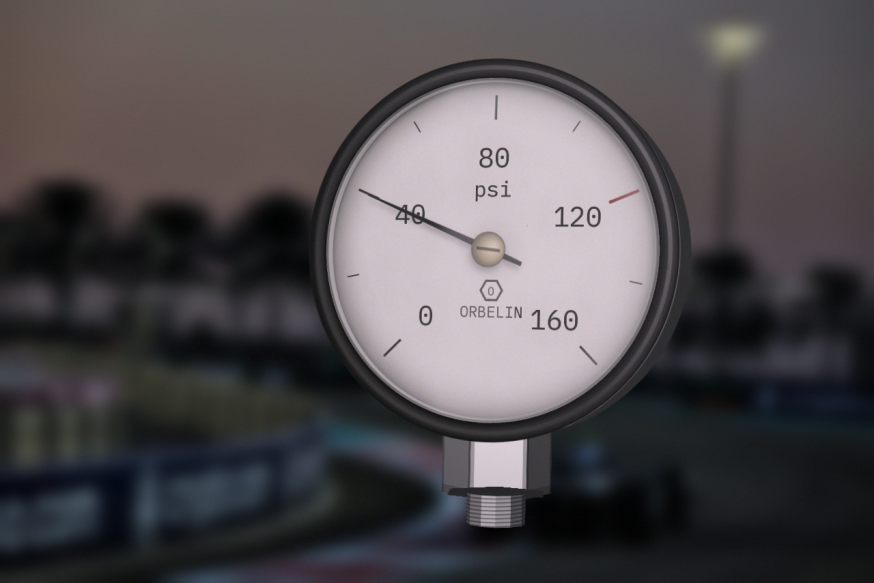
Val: psi 40
